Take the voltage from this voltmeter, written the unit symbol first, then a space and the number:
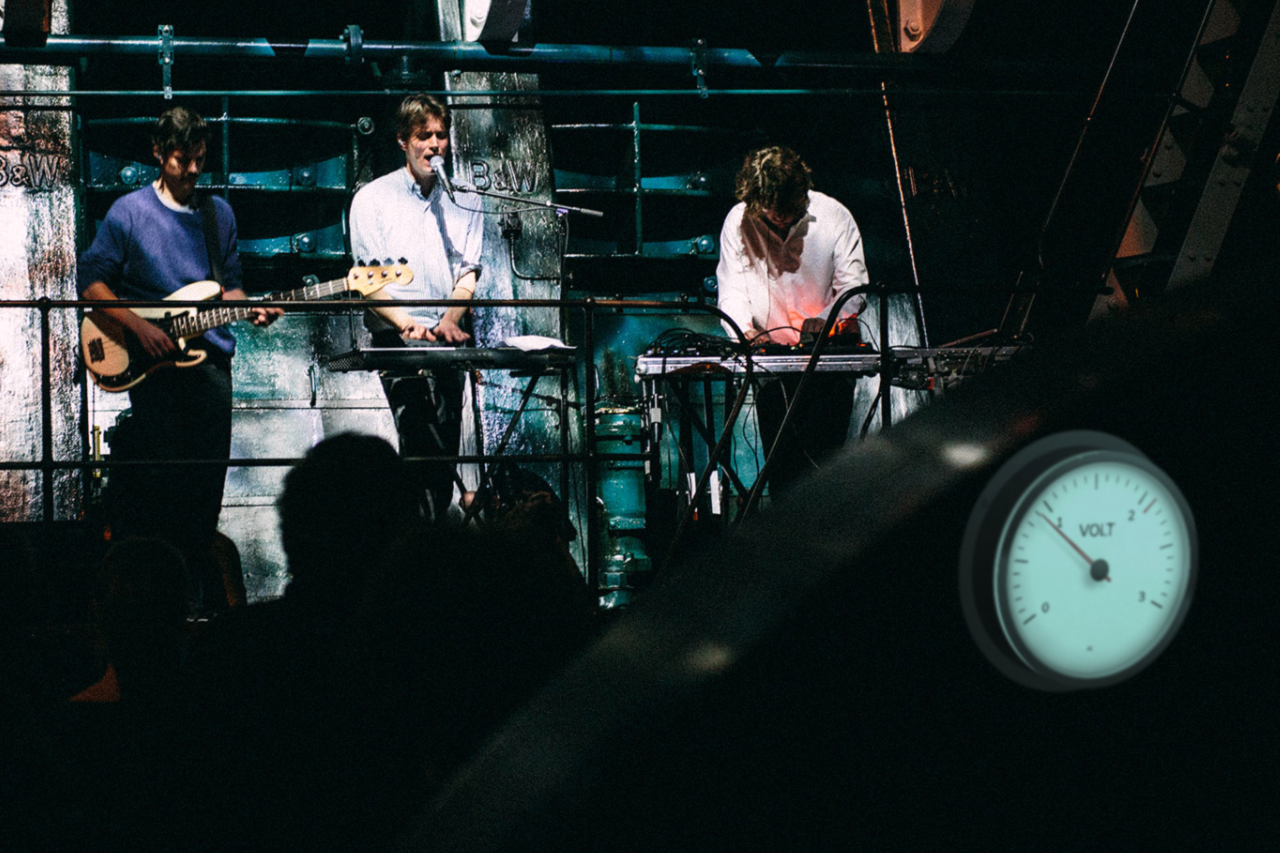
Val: V 0.9
